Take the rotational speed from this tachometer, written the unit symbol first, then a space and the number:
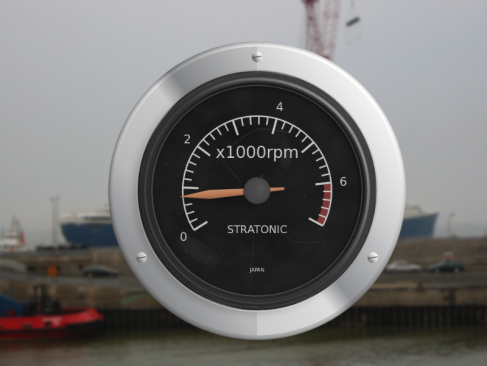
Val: rpm 800
